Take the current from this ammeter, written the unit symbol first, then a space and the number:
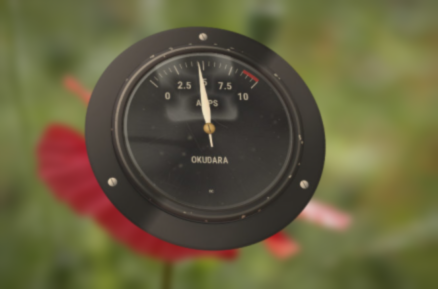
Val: A 4.5
